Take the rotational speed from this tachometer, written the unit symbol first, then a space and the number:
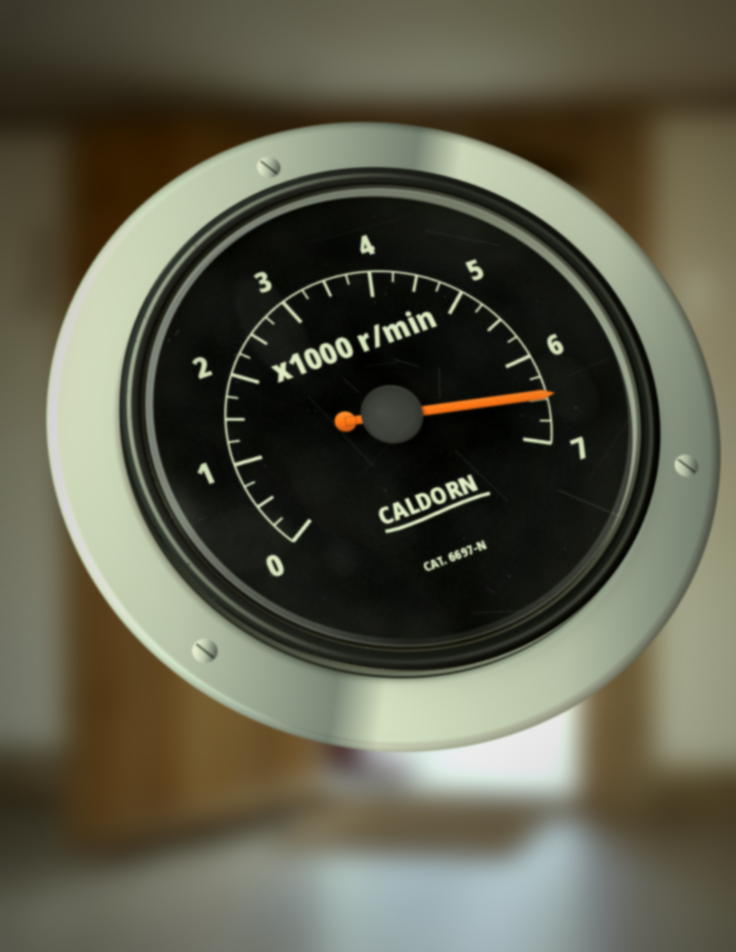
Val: rpm 6500
